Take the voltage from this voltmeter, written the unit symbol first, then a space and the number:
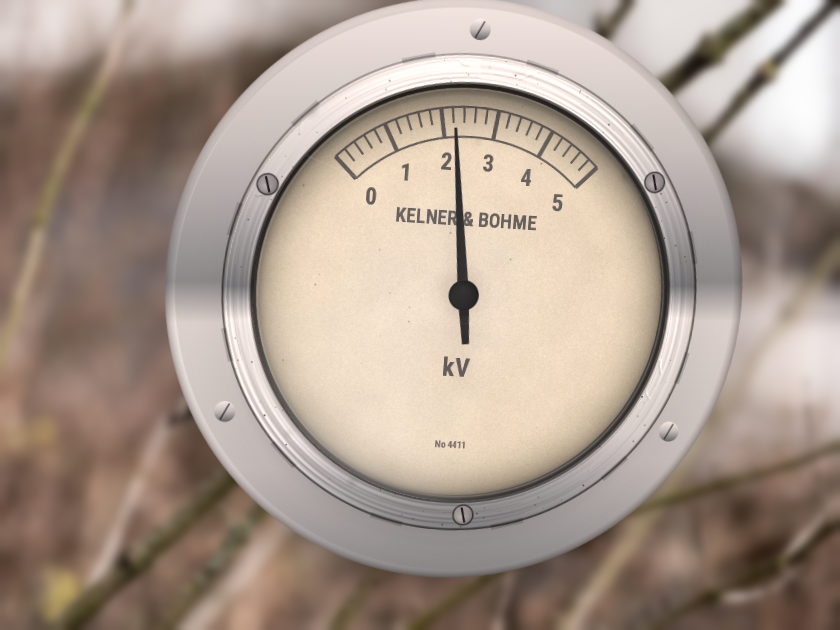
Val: kV 2.2
